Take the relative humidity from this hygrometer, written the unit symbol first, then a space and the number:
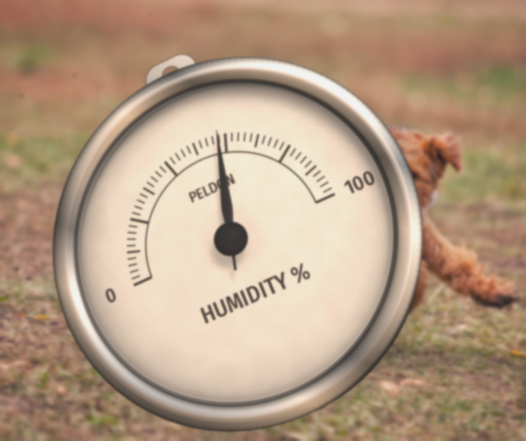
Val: % 58
